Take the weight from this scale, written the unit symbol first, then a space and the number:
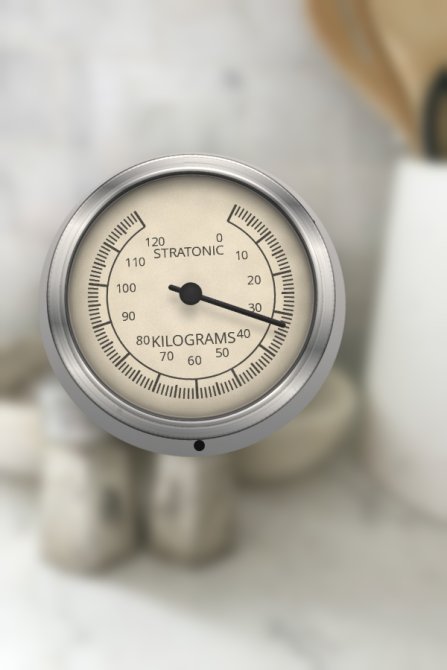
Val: kg 33
